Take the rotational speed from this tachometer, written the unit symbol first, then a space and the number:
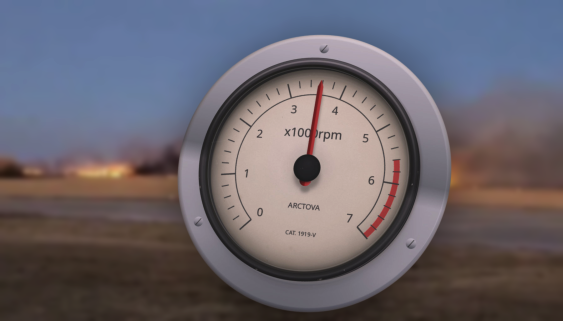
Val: rpm 3600
